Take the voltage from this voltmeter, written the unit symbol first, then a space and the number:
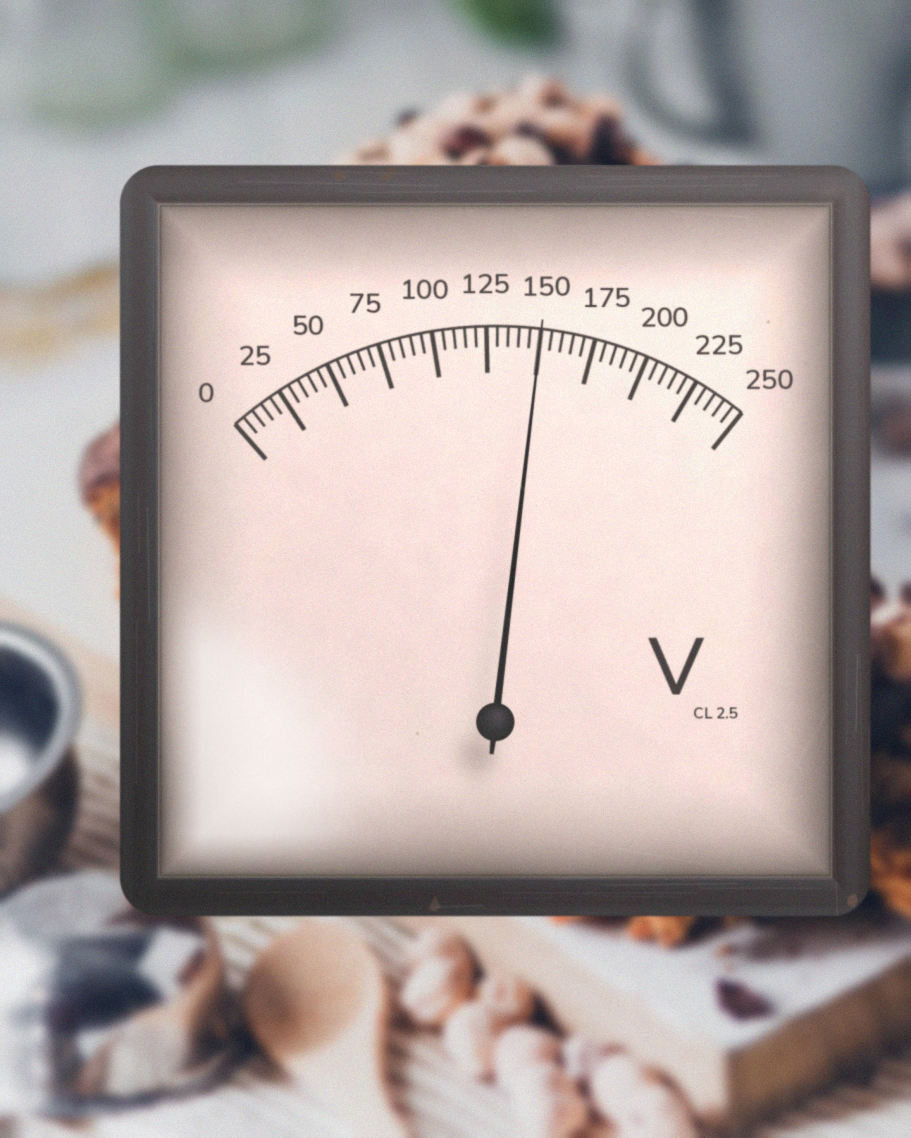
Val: V 150
